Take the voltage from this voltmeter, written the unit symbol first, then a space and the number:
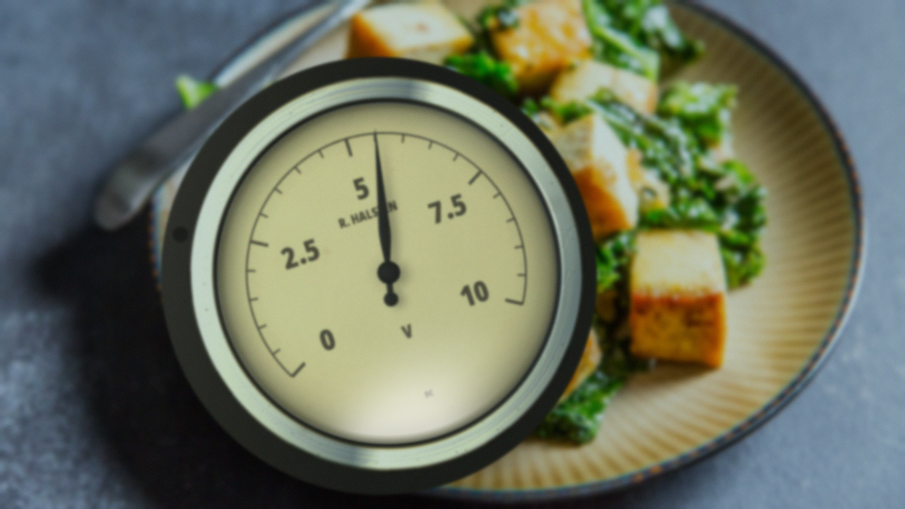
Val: V 5.5
